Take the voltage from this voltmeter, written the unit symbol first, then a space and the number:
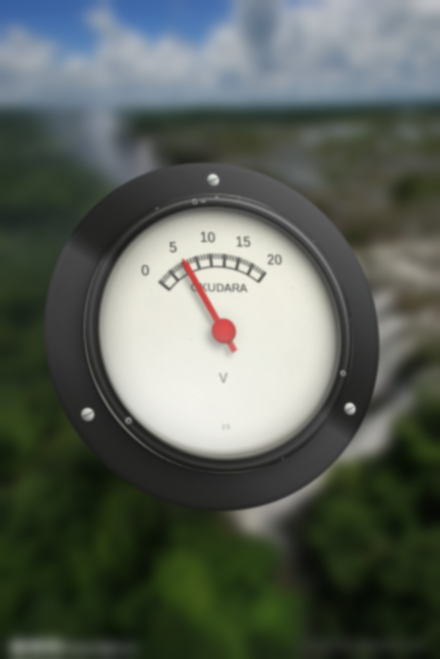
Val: V 5
